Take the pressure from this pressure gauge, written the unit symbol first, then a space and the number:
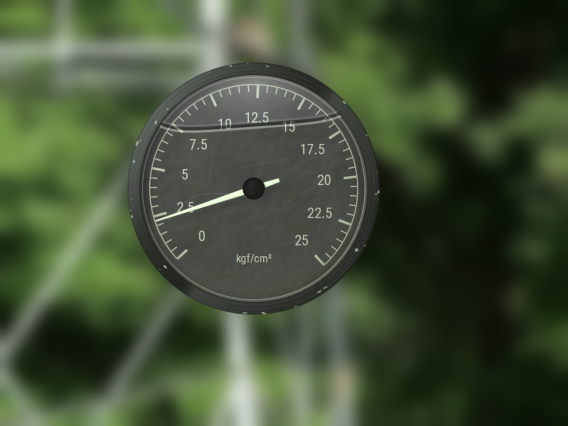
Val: kg/cm² 2.25
